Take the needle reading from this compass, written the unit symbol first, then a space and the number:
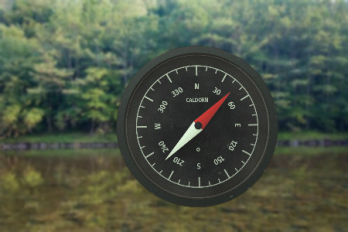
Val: ° 45
